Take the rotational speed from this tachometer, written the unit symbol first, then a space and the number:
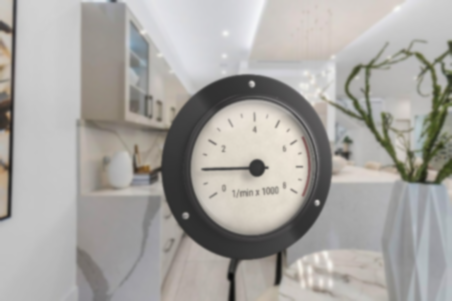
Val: rpm 1000
